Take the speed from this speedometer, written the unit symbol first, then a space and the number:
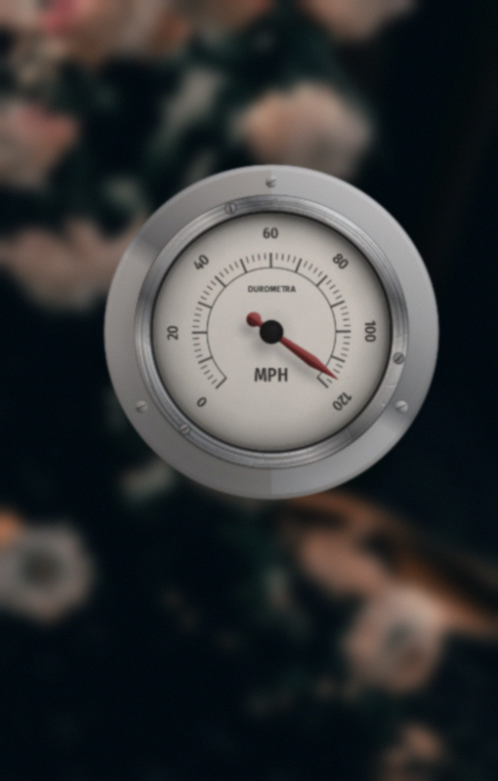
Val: mph 116
